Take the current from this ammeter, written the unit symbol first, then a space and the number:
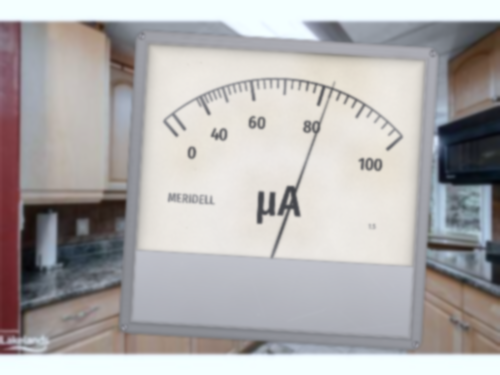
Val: µA 82
